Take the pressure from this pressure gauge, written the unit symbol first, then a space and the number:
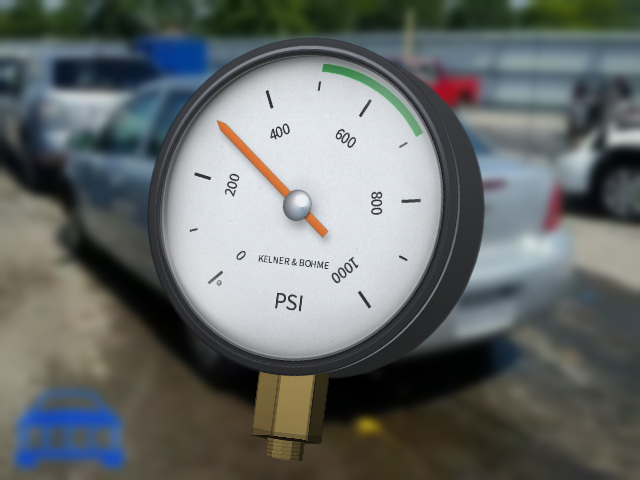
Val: psi 300
